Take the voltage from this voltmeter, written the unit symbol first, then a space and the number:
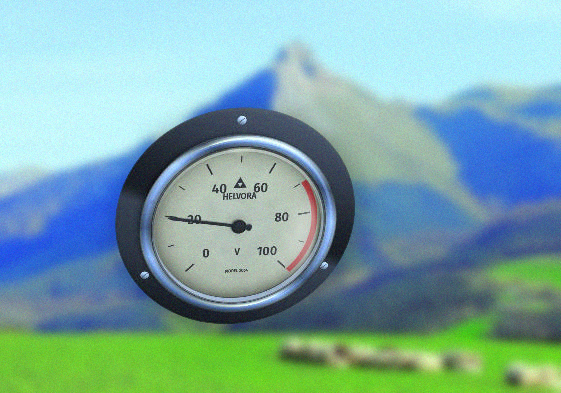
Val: V 20
